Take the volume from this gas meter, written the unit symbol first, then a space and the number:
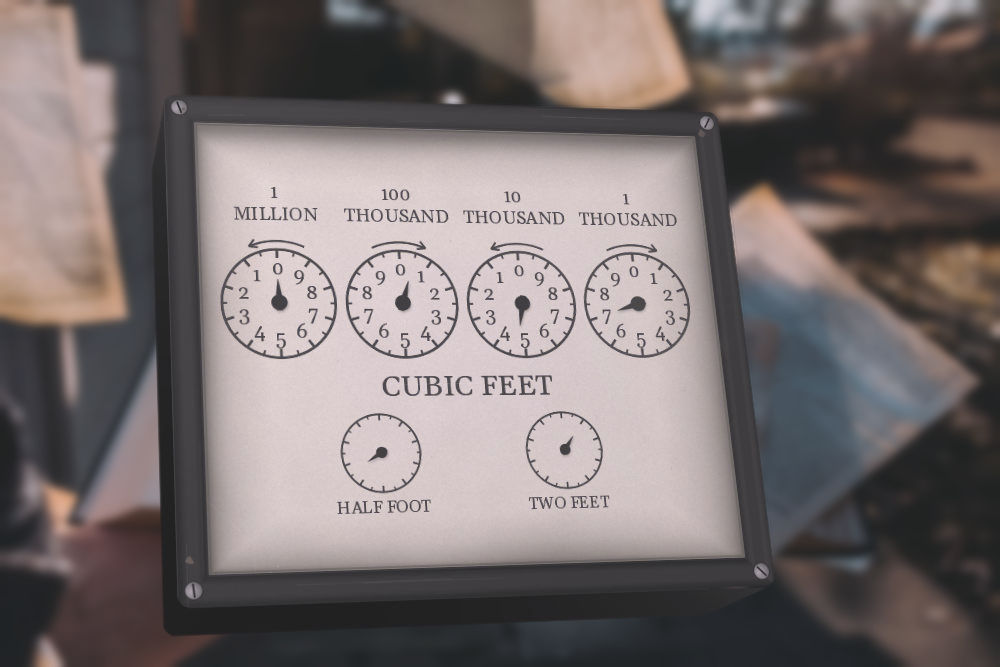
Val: ft³ 4700
